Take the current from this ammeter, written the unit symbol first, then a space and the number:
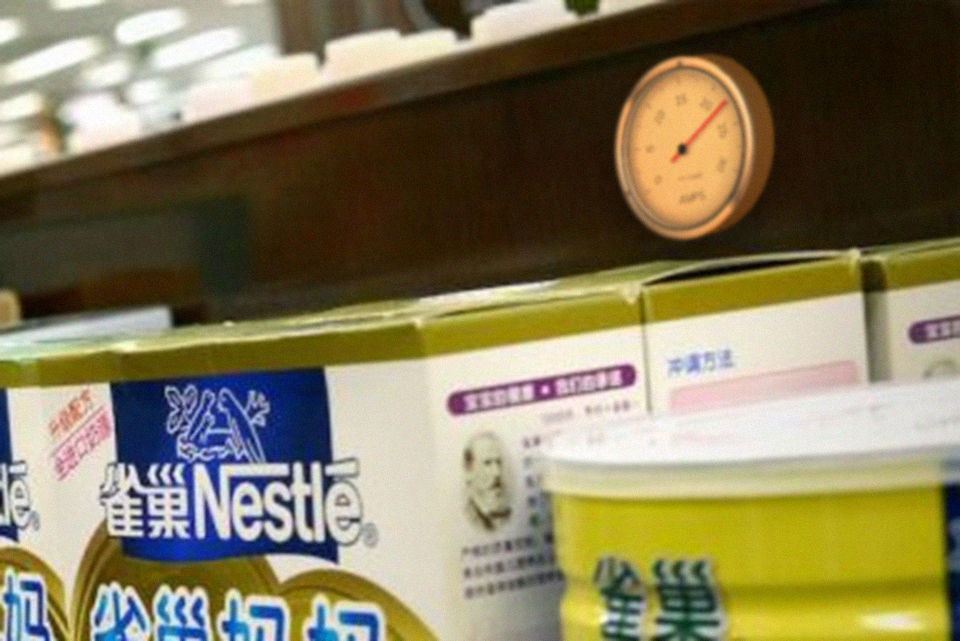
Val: A 22.5
